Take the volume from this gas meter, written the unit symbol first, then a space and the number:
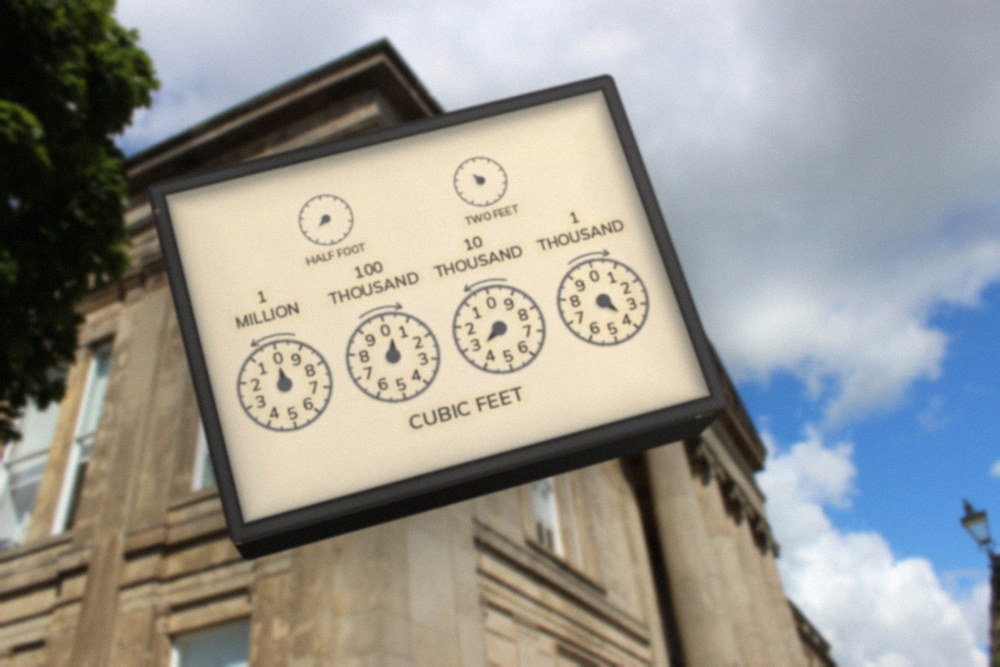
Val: ft³ 3400
